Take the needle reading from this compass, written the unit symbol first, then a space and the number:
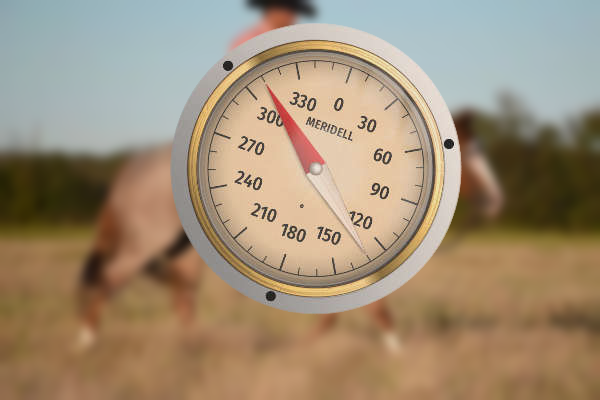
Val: ° 310
